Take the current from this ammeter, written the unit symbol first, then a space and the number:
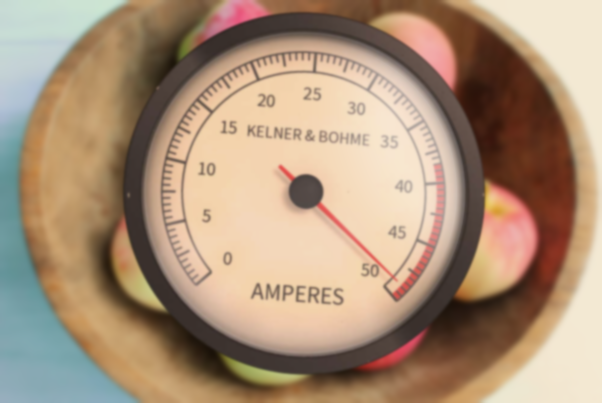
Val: A 49
